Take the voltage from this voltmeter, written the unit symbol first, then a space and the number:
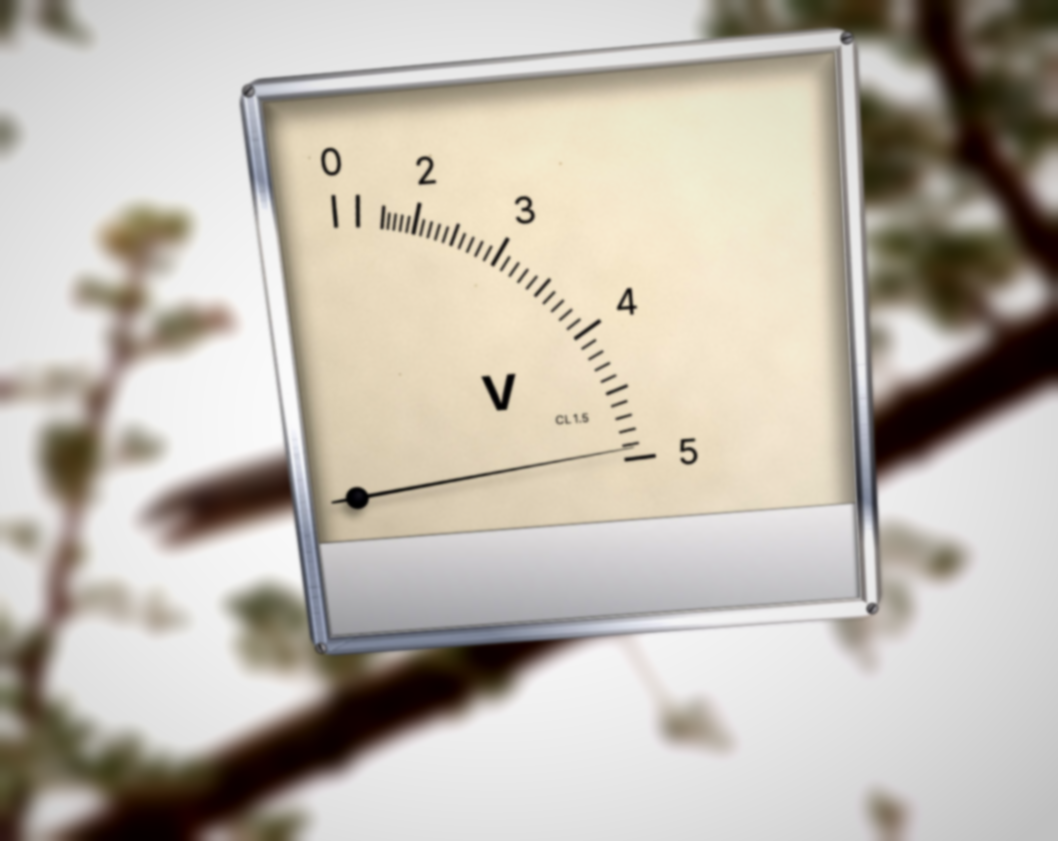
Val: V 4.9
